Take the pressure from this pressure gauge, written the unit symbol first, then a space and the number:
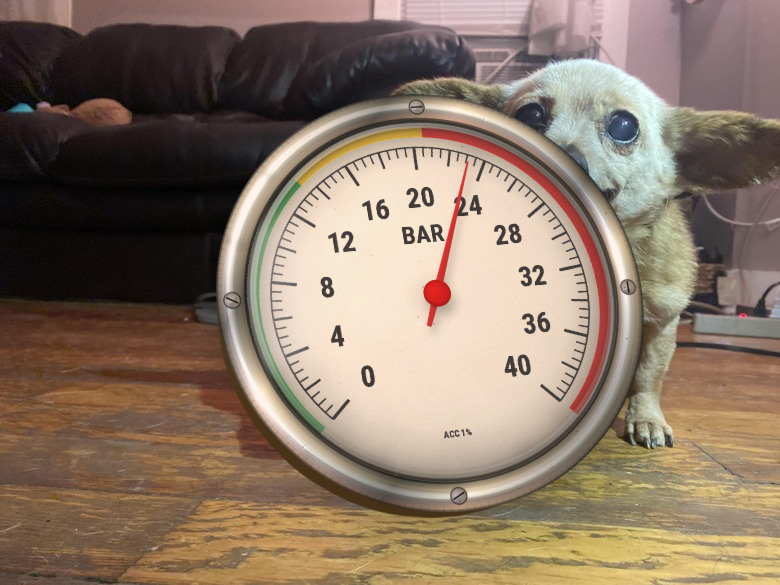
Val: bar 23
